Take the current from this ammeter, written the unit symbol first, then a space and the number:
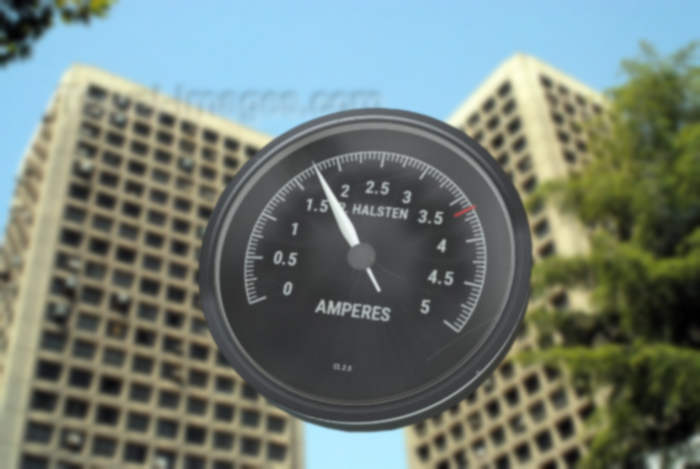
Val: A 1.75
